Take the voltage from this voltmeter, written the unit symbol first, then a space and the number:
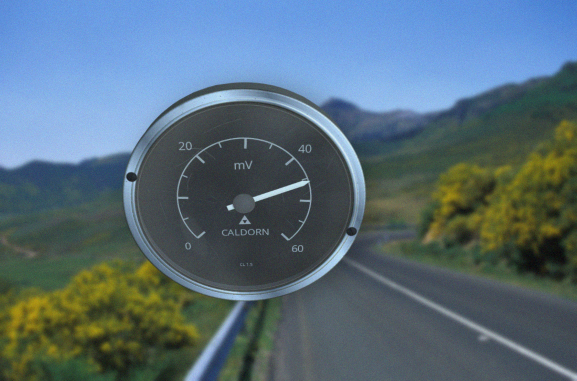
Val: mV 45
